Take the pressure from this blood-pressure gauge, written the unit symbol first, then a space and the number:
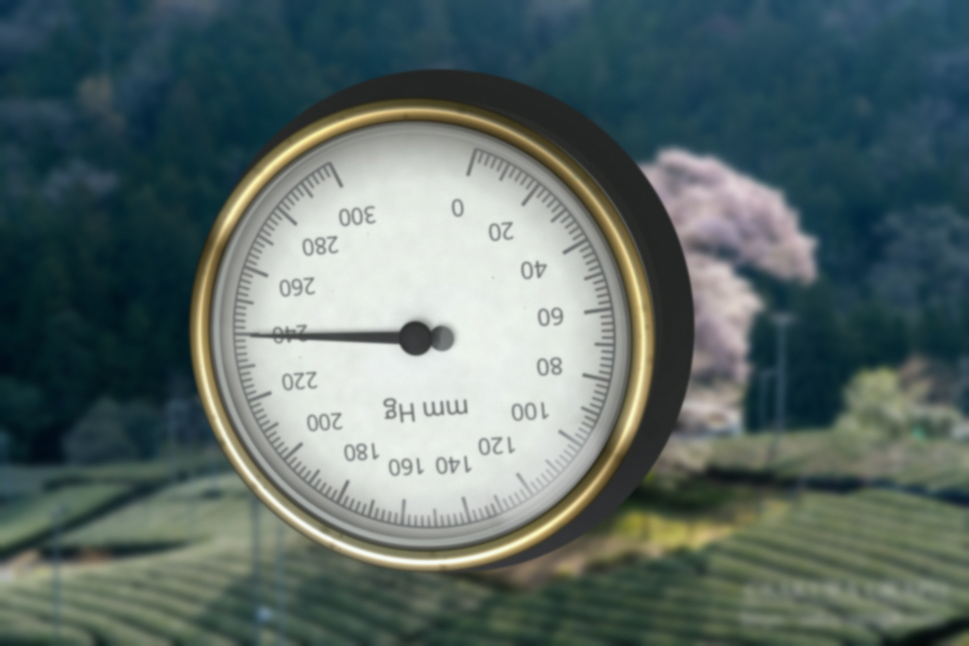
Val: mmHg 240
